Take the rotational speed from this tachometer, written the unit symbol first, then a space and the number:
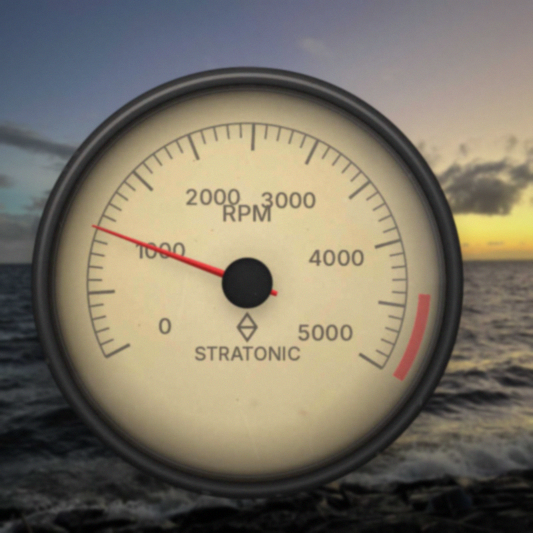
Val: rpm 1000
